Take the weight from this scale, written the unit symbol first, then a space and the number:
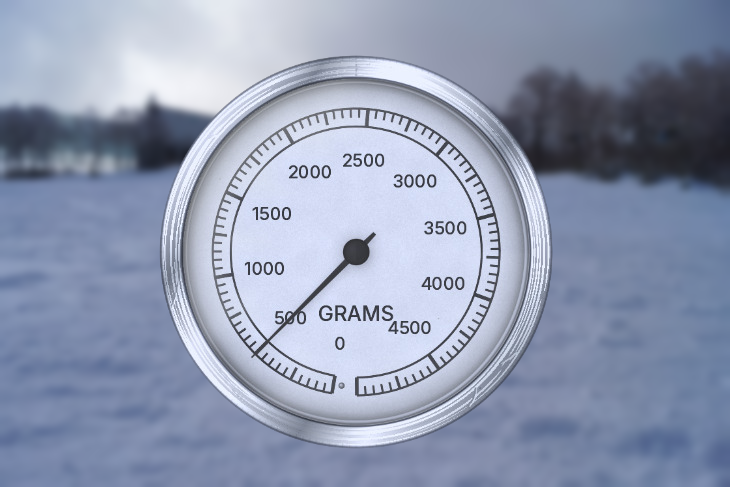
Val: g 500
